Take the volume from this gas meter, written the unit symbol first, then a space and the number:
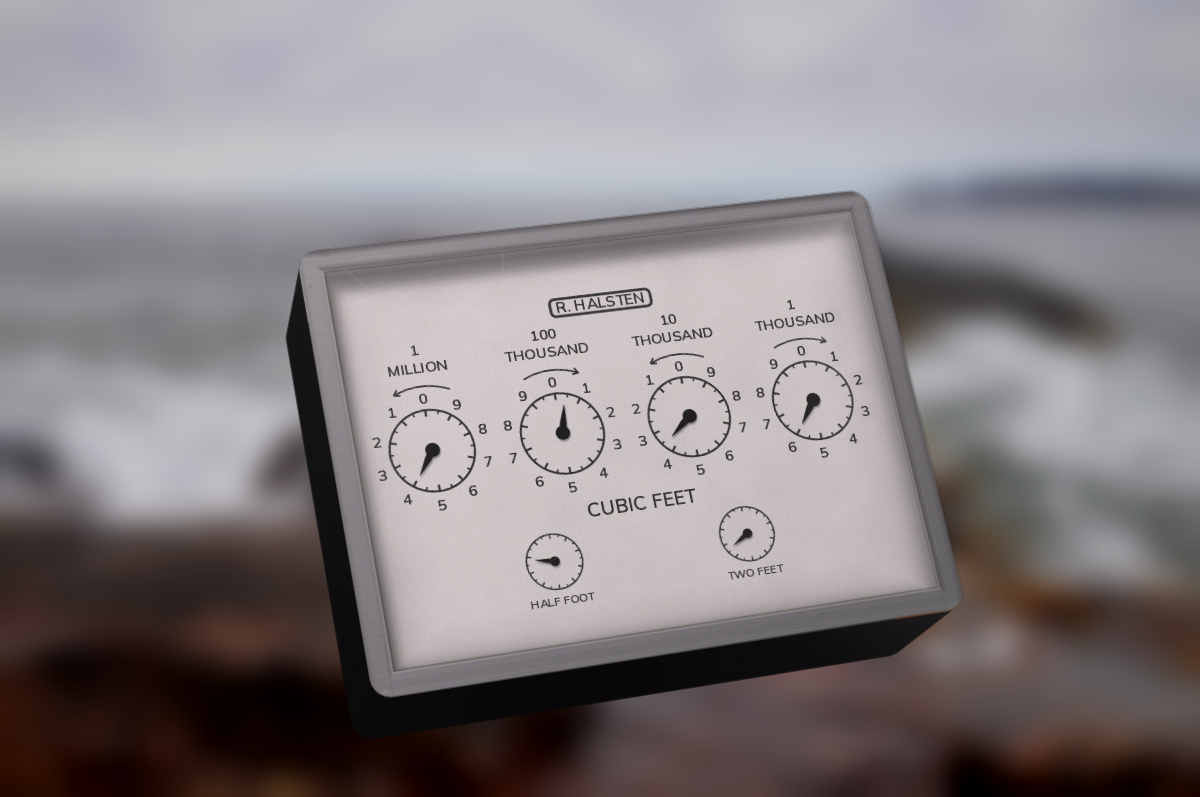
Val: ft³ 403600
